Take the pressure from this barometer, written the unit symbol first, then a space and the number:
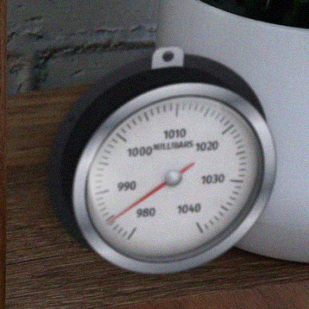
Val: mbar 985
